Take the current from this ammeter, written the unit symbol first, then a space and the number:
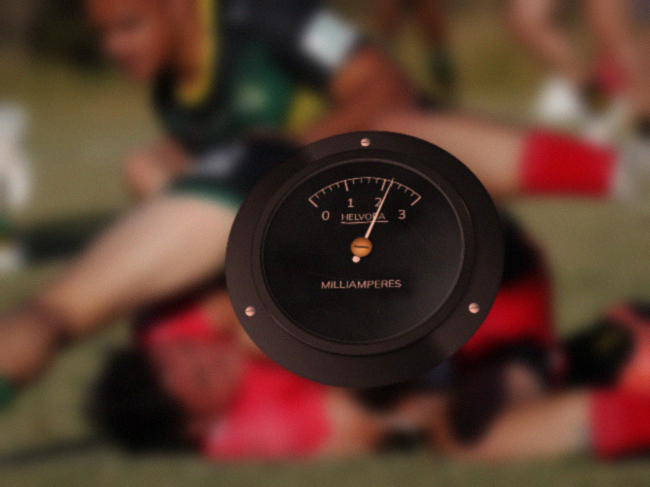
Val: mA 2.2
